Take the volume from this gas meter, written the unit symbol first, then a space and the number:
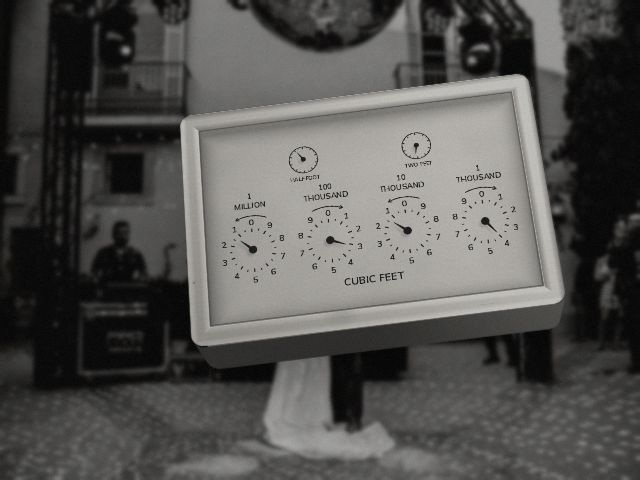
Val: ft³ 131400
